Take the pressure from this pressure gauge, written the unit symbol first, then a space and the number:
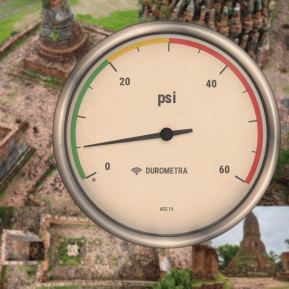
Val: psi 5
